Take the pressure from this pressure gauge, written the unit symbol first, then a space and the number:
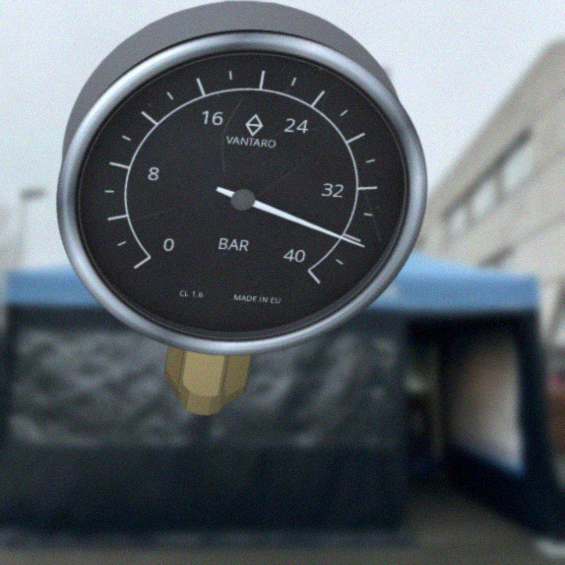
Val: bar 36
